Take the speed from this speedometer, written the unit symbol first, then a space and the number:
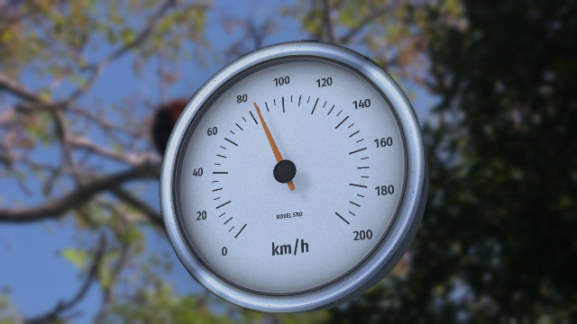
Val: km/h 85
